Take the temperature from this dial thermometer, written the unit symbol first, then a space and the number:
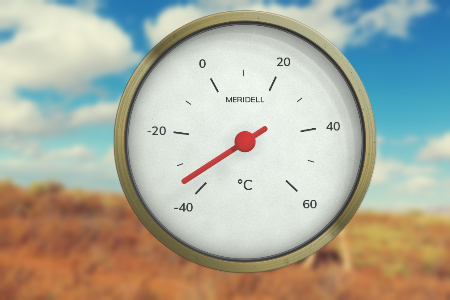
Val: °C -35
